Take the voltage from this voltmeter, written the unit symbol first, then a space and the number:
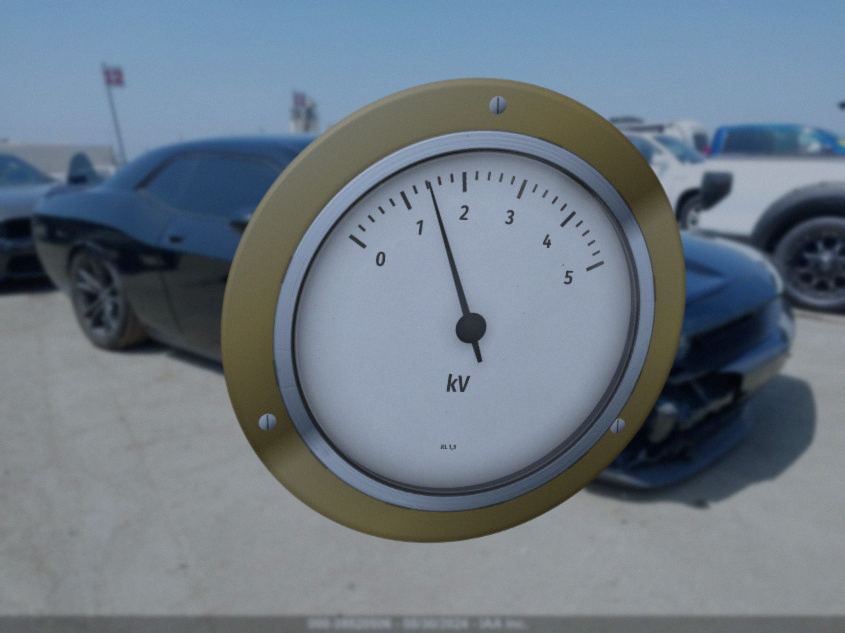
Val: kV 1.4
